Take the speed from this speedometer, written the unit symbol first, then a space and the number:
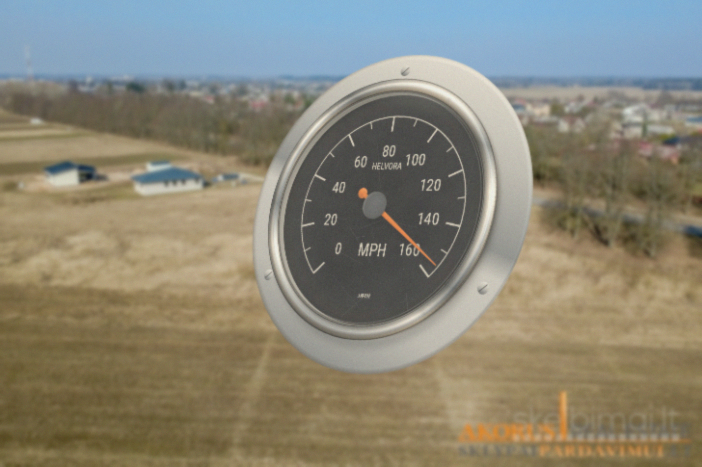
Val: mph 155
